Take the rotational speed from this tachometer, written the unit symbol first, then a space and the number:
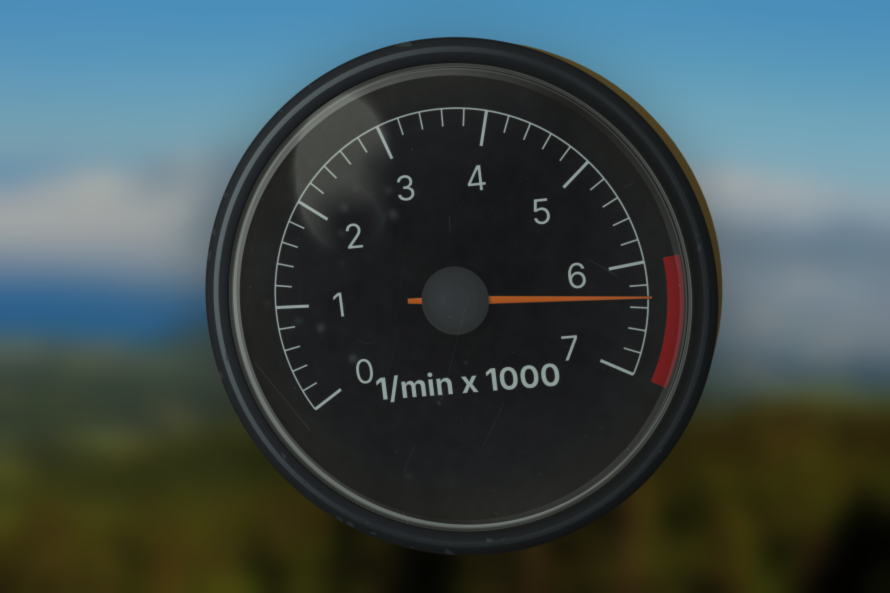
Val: rpm 6300
